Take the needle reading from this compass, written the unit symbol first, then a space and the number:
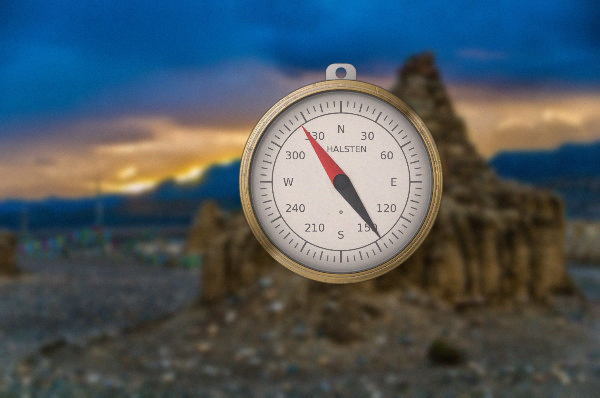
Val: ° 325
